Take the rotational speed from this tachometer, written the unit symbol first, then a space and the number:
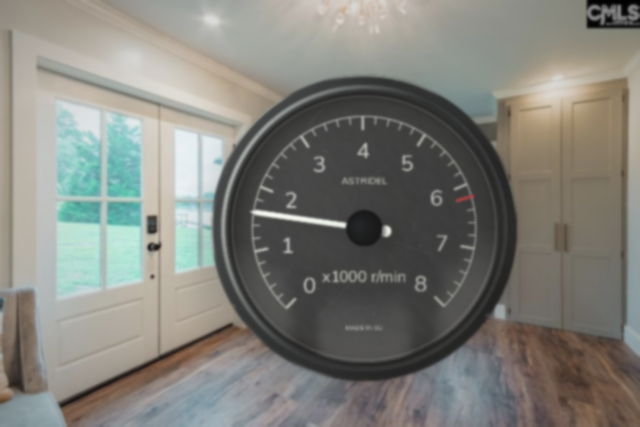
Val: rpm 1600
